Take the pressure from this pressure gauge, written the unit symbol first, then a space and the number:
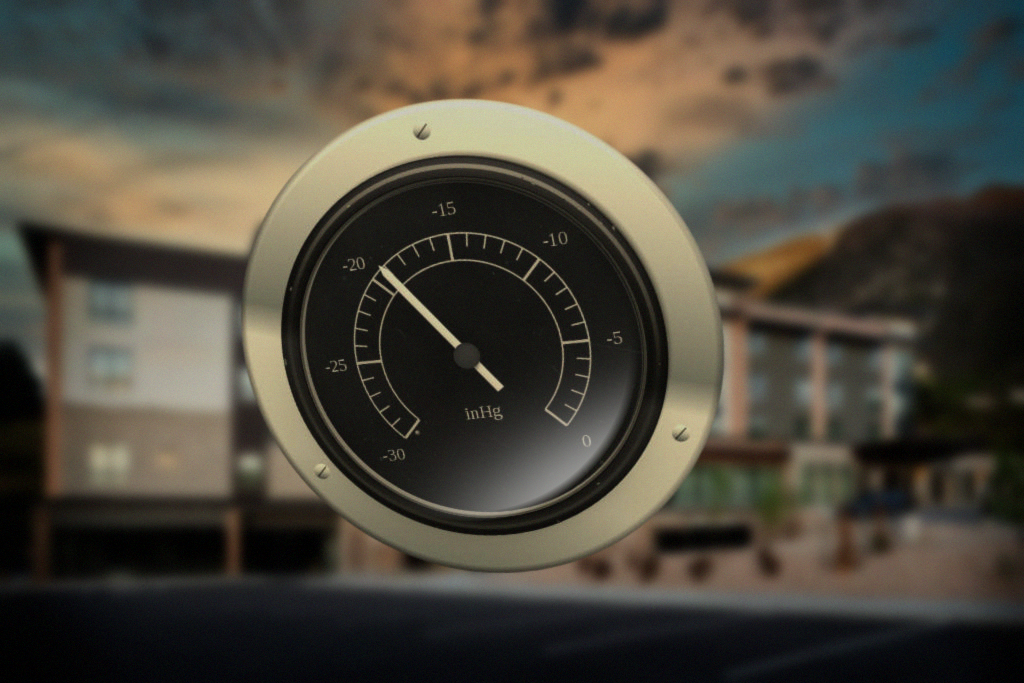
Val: inHg -19
